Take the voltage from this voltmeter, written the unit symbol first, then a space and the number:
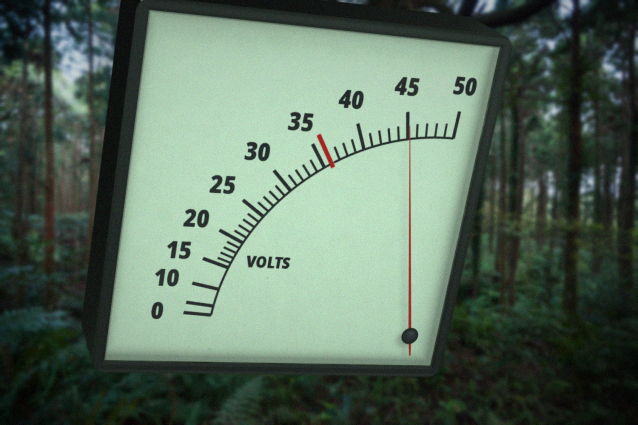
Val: V 45
